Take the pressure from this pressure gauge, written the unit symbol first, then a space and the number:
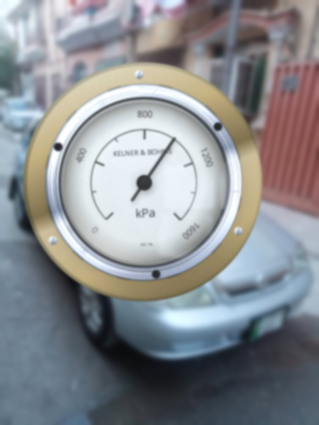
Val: kPa 1000
